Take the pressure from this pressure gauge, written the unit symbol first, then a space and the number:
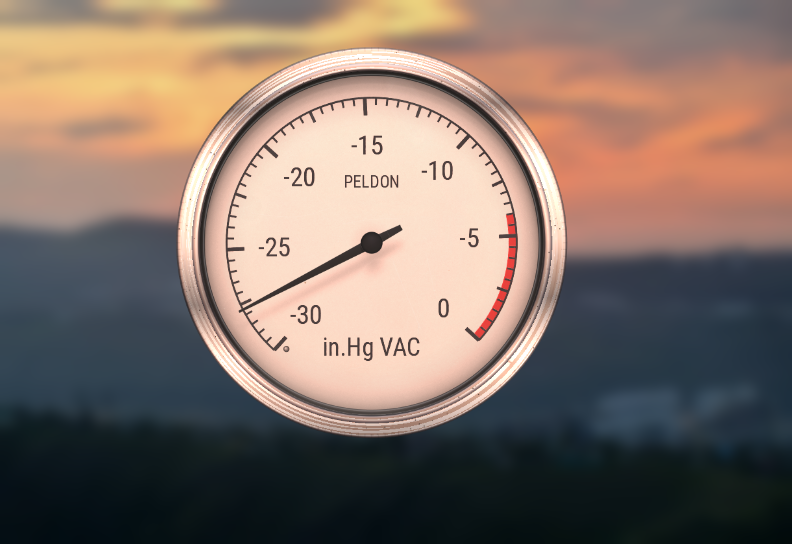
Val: inHg -27.75
